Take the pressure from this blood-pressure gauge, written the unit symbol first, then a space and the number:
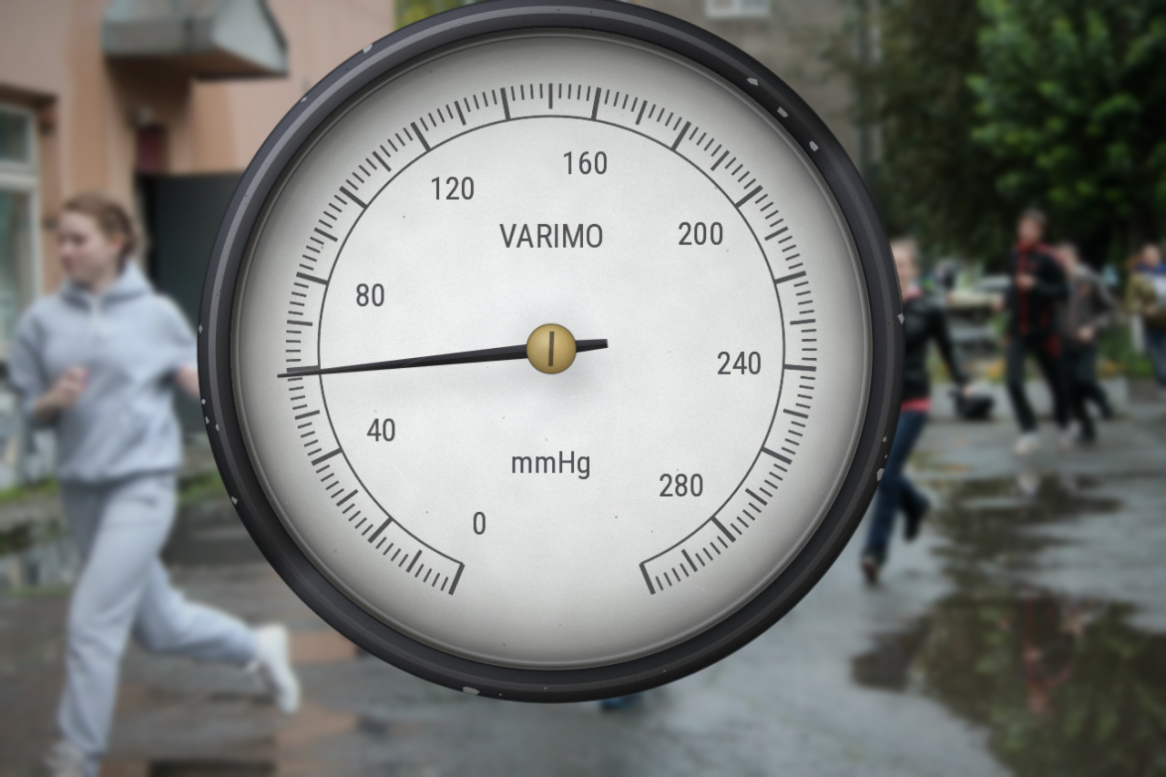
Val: mmHg 59
